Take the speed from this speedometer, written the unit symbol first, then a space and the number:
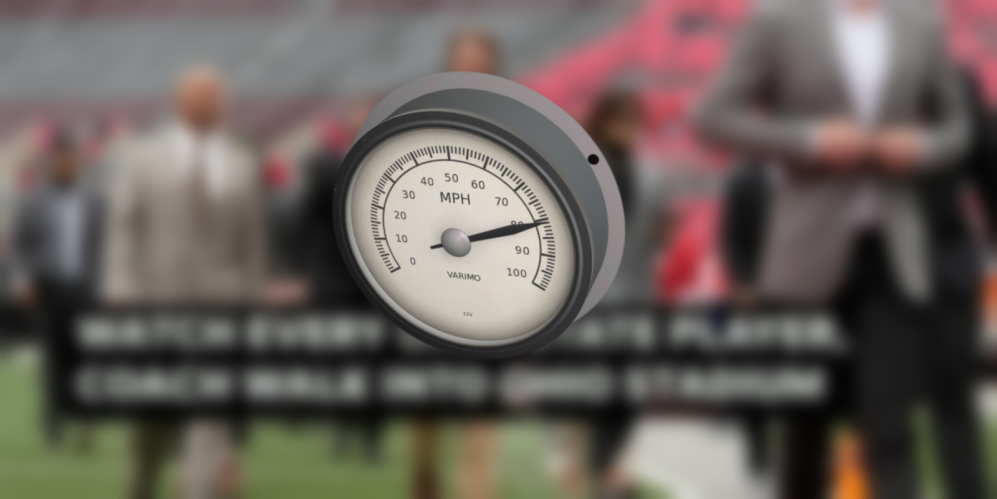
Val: mph 80
